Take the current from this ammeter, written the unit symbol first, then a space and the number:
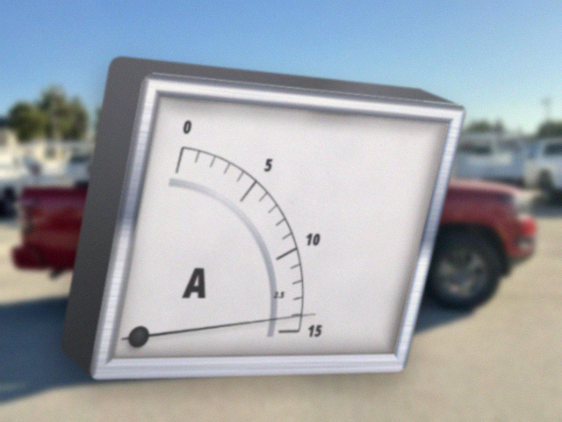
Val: A 14
